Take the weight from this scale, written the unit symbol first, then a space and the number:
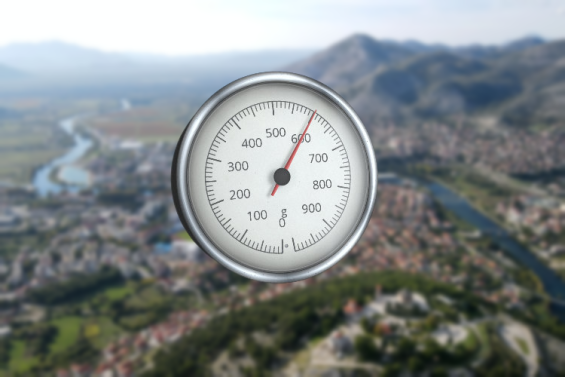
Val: g 600
